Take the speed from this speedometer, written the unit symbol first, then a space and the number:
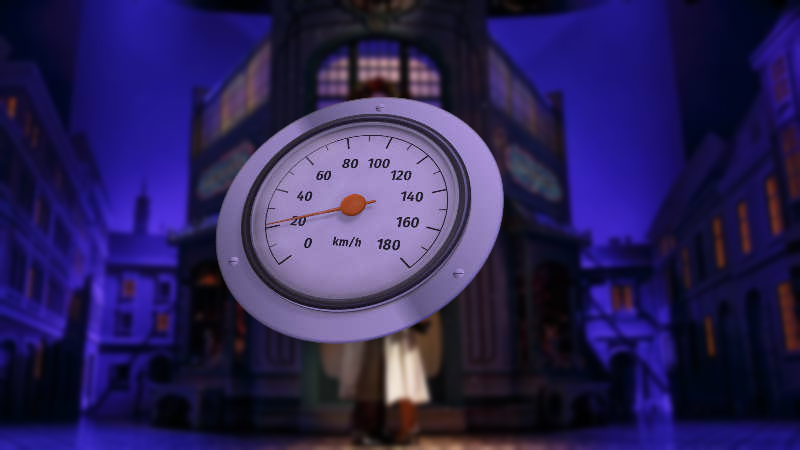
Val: km/h 20
